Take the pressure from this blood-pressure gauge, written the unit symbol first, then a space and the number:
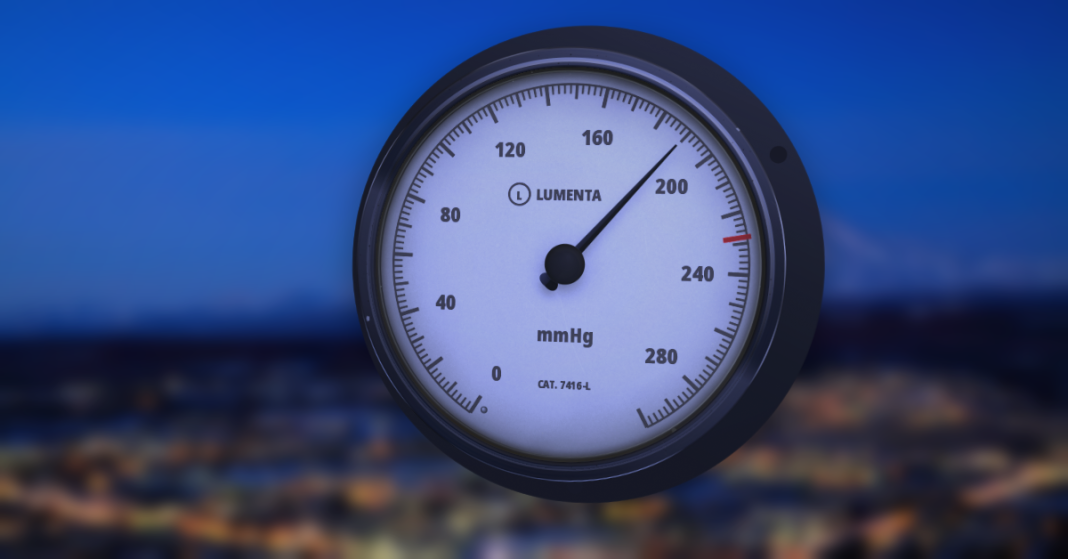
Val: mmHg 190
